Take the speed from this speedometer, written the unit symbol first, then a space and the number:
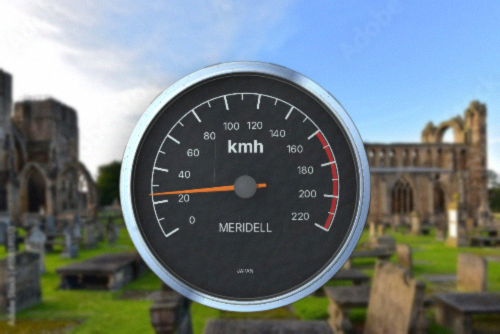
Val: km/h 25
